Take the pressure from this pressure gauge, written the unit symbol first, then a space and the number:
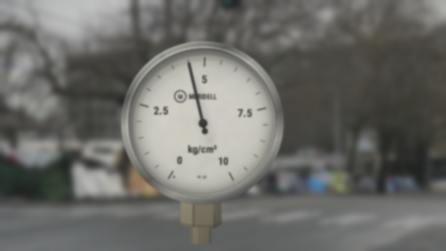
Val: kg/cm² 4.5
